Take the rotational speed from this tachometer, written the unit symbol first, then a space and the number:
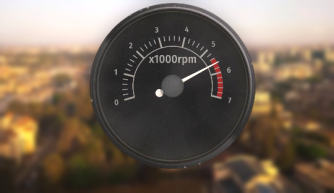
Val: rpm 5600
